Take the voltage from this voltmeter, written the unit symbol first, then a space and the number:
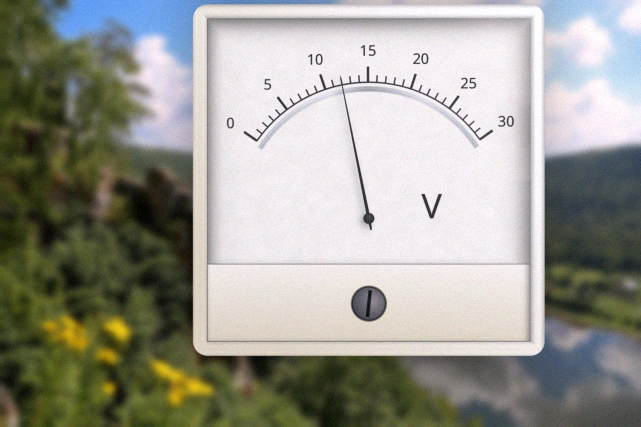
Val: V 12
